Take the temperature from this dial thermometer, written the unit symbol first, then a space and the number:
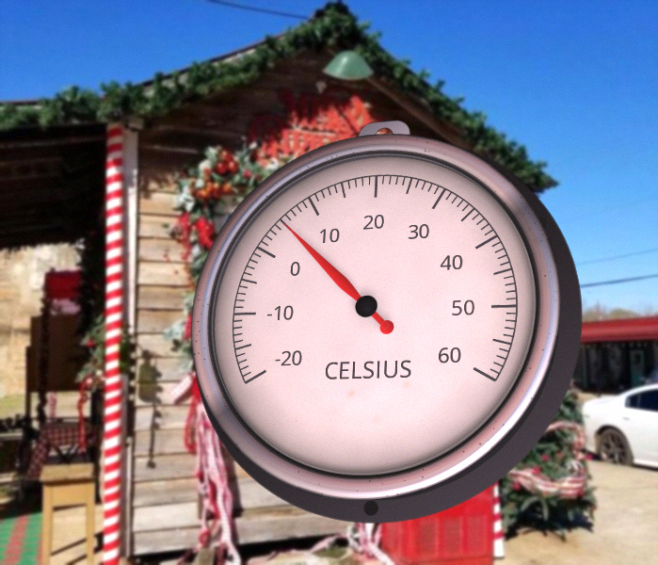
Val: °C 5
